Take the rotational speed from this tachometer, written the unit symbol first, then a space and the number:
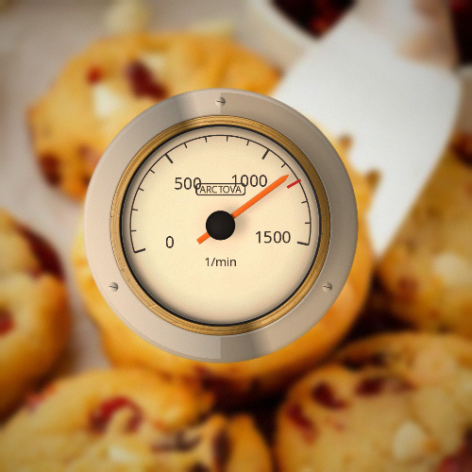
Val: rpm 1150
